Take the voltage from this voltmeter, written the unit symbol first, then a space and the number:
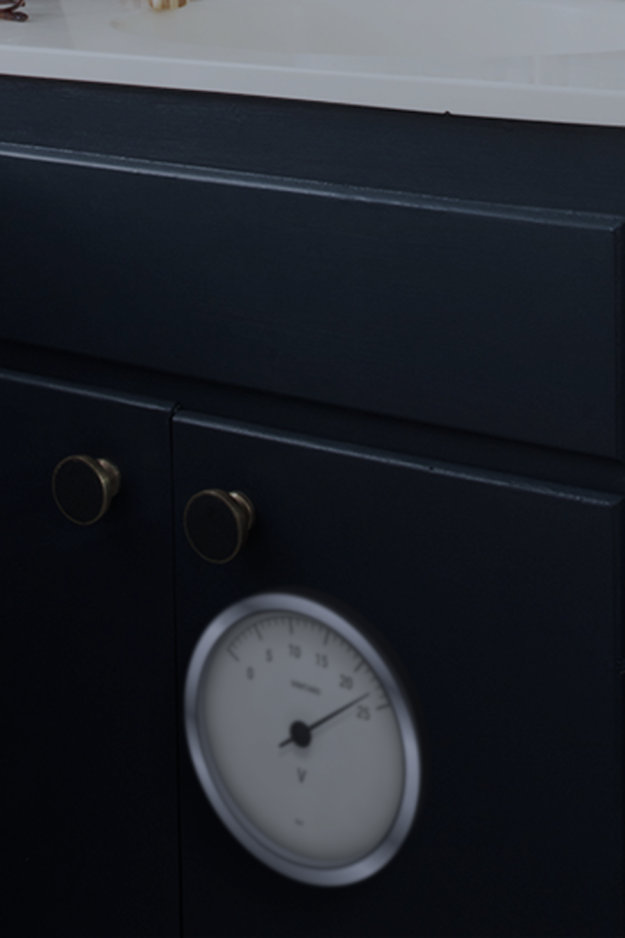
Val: V 23
